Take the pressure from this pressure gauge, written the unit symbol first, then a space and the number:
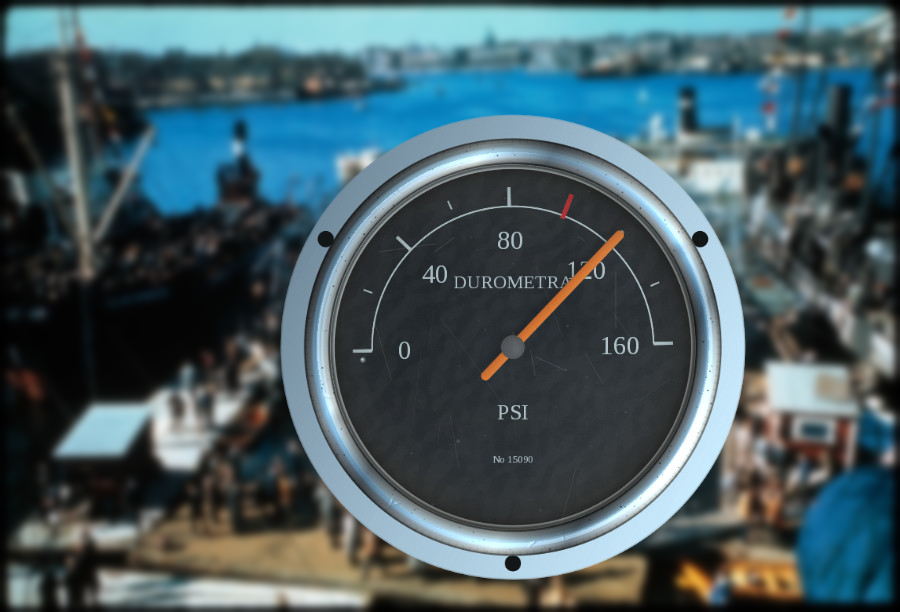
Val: psi 120
